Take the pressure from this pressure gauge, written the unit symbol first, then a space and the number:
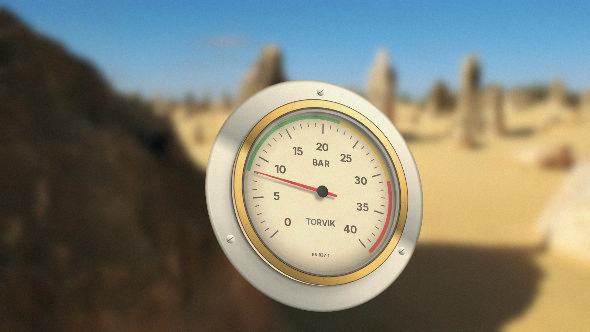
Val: bar 8
